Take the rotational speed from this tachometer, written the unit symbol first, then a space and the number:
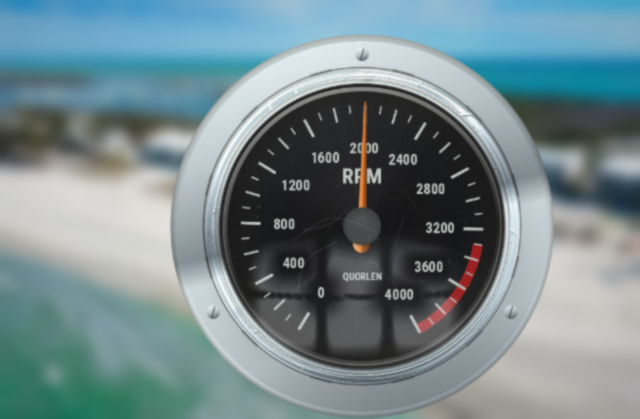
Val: rpm 2000
